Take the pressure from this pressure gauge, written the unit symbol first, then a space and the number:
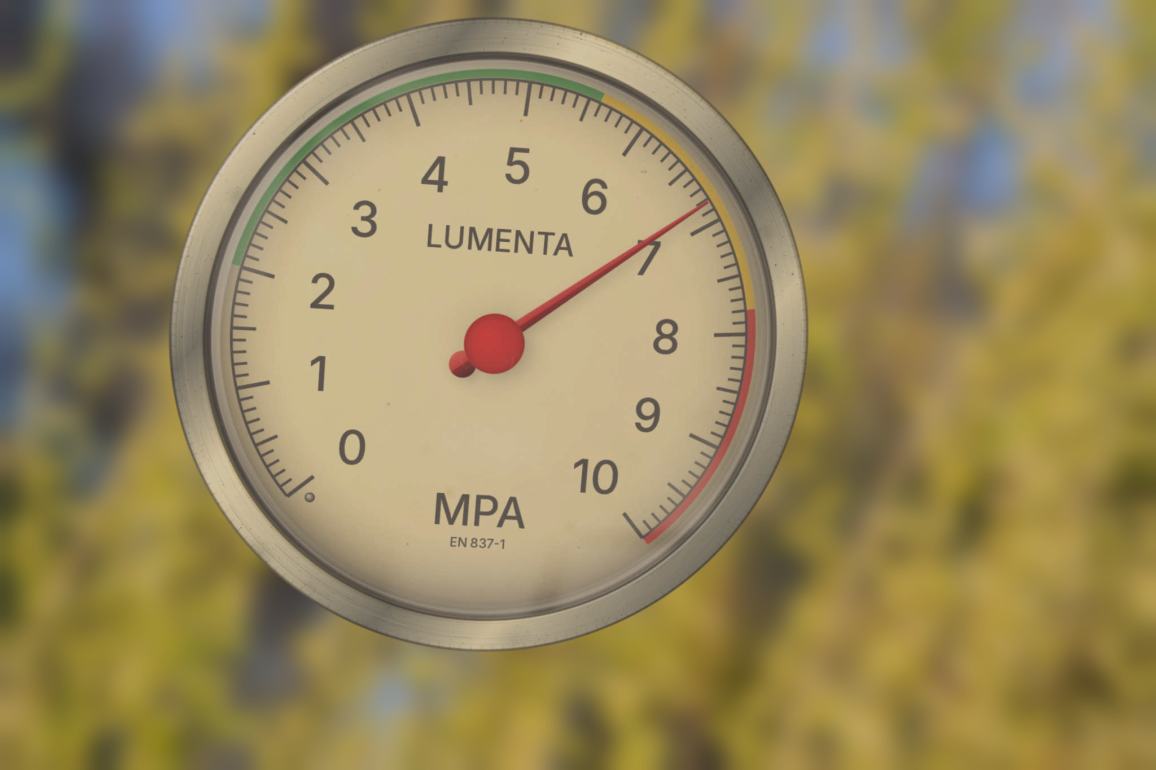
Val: MPa 6.8
